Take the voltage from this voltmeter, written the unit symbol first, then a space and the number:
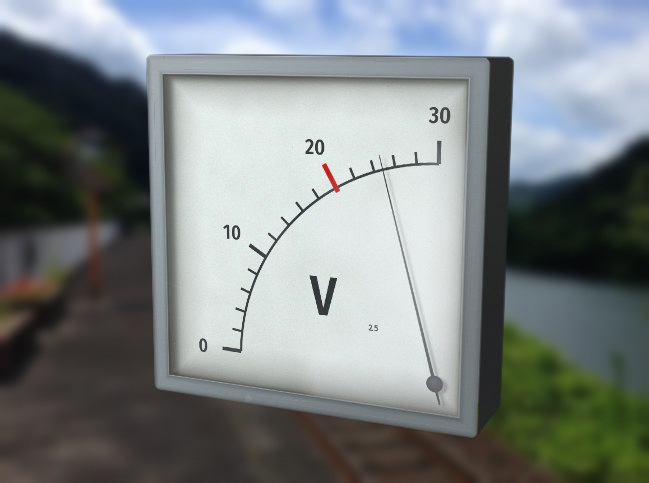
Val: V 25
